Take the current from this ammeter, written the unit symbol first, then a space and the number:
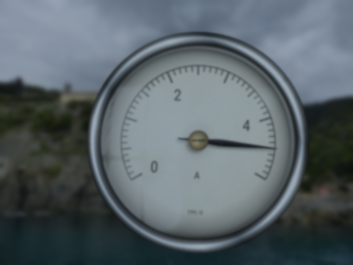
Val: A 4.5
